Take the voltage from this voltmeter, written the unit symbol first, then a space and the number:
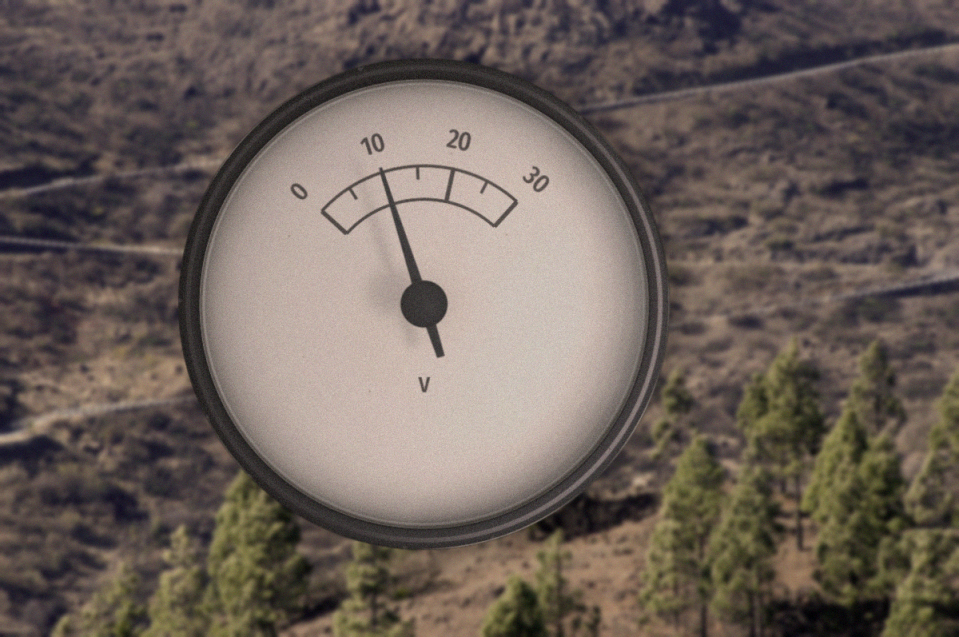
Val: V 10
